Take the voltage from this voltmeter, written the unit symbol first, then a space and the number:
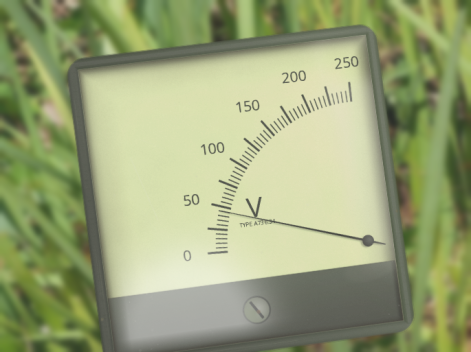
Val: V 45
